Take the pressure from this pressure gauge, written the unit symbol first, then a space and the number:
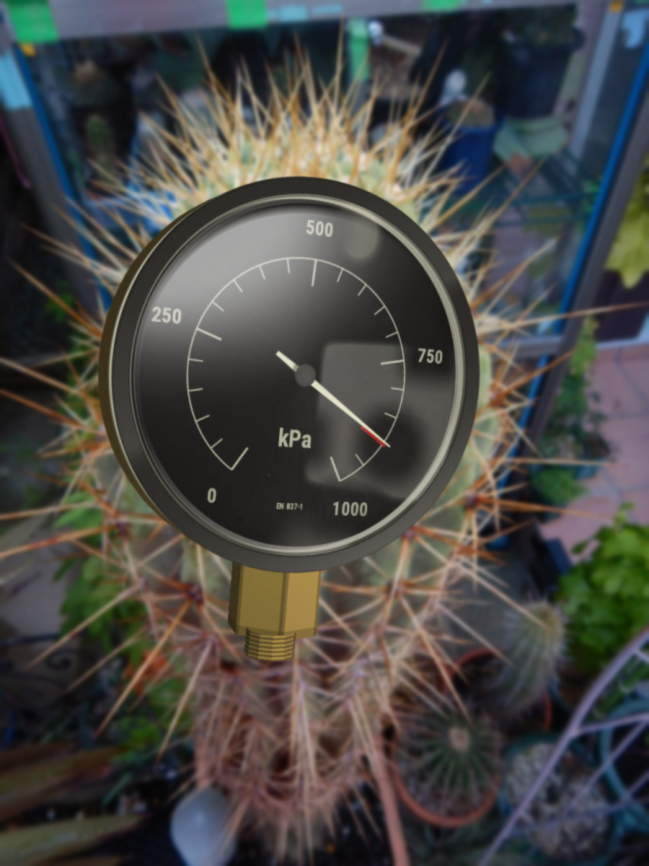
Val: kPa 900
